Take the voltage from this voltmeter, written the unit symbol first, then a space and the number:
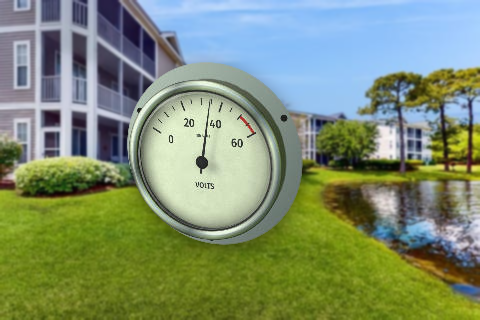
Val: V 35
